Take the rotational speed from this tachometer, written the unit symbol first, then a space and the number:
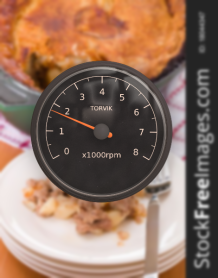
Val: rpm 1750
